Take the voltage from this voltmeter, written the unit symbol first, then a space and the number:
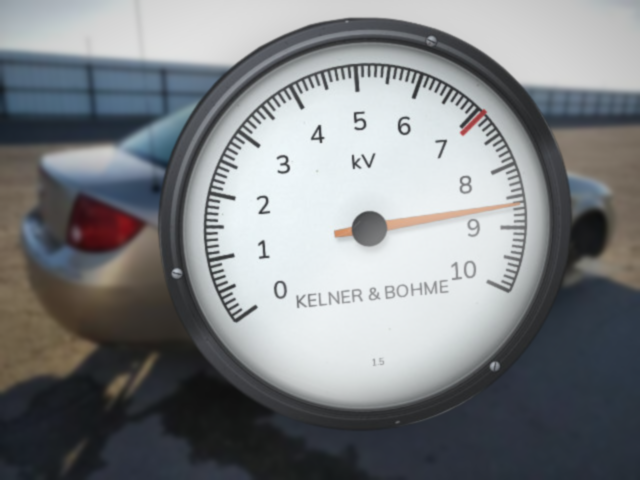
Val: kV 8.6
